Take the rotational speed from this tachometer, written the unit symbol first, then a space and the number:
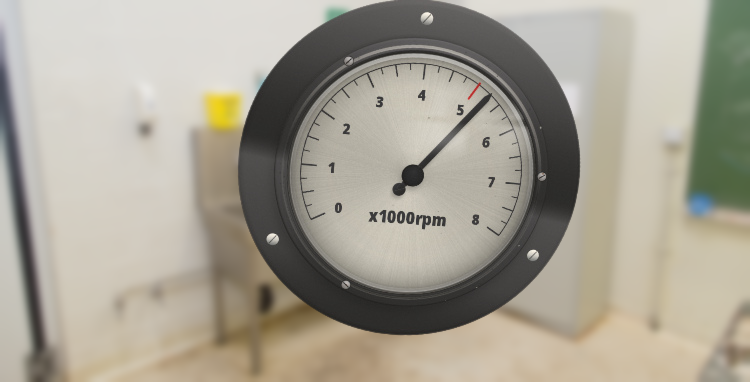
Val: rpm 5250
